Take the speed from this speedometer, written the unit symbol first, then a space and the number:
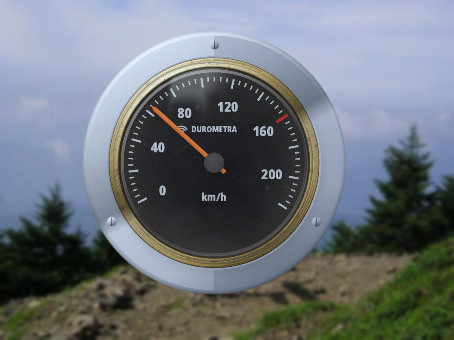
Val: km/h 64
